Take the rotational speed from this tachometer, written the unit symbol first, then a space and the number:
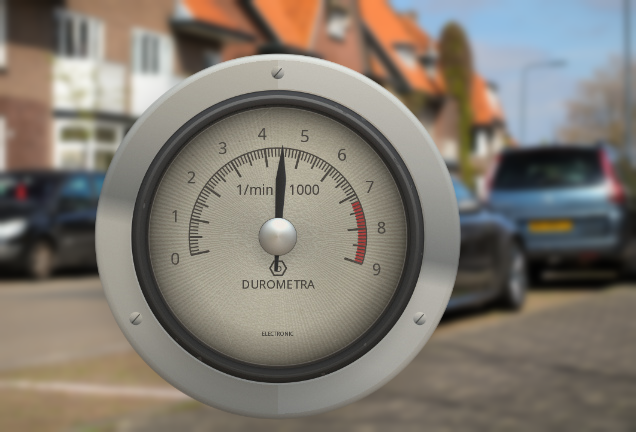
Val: rpm 4500
